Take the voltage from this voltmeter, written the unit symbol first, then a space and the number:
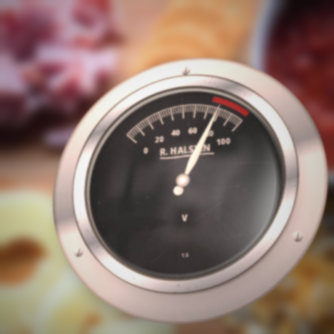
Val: V 80
